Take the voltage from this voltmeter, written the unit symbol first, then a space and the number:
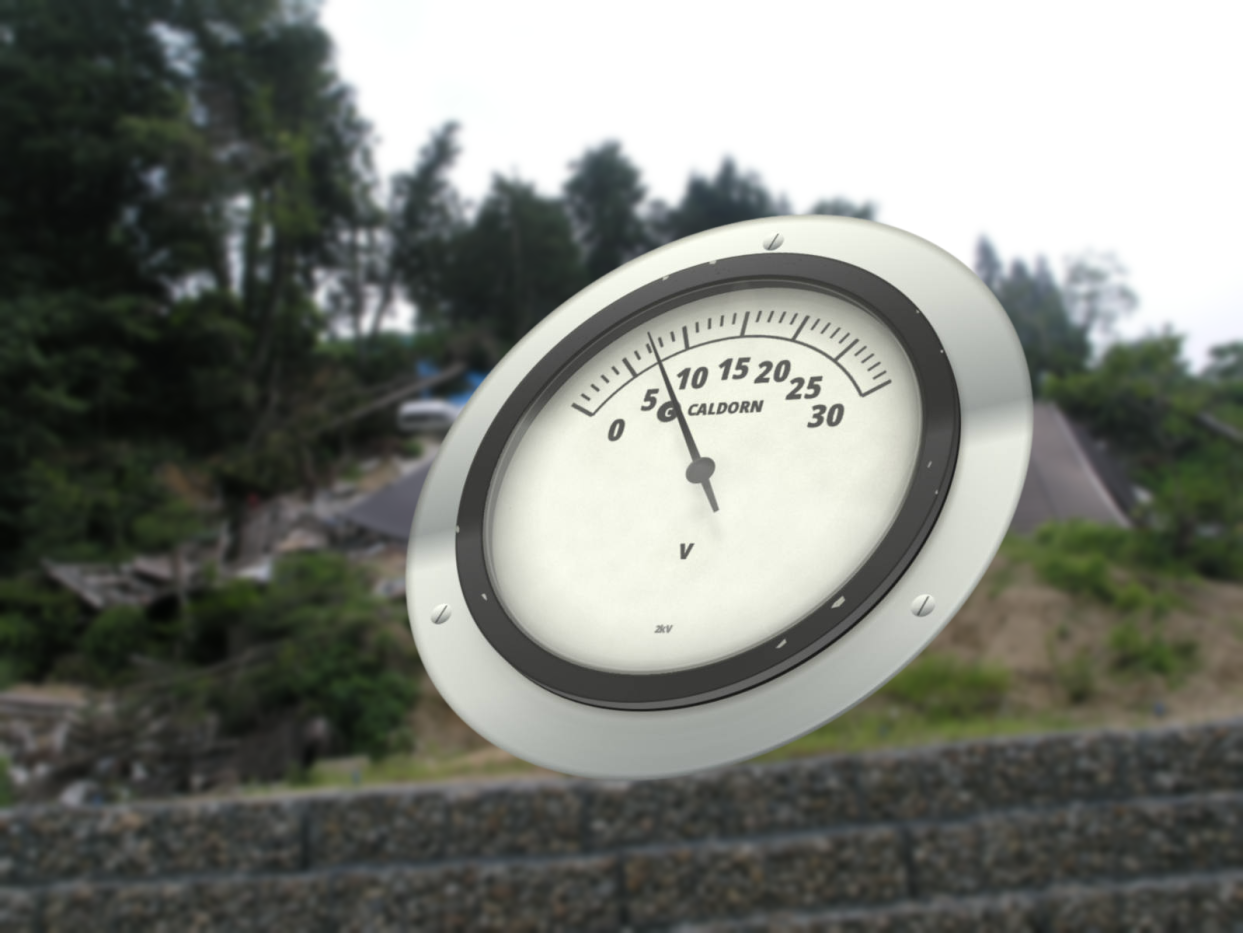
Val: V 7.5
